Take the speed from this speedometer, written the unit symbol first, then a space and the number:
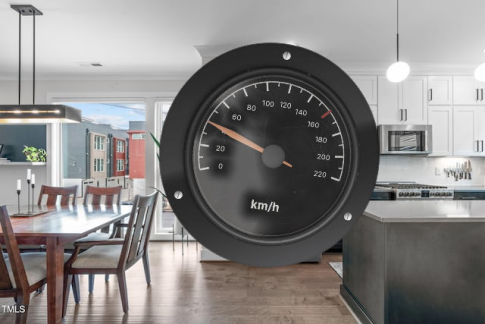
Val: km/h 40
